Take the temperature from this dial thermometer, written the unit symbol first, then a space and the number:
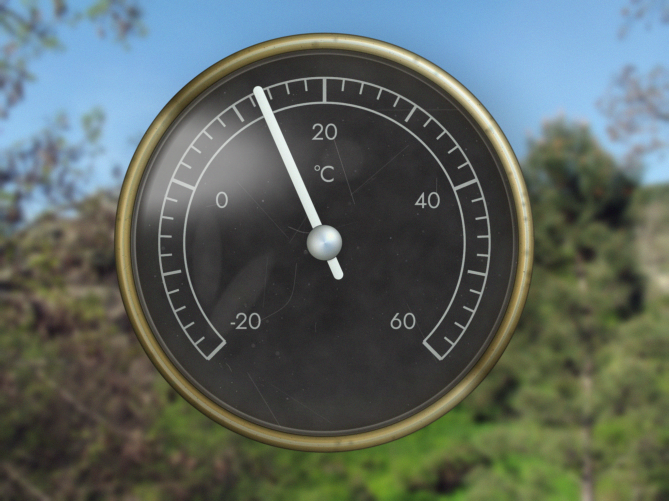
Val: °C 13
